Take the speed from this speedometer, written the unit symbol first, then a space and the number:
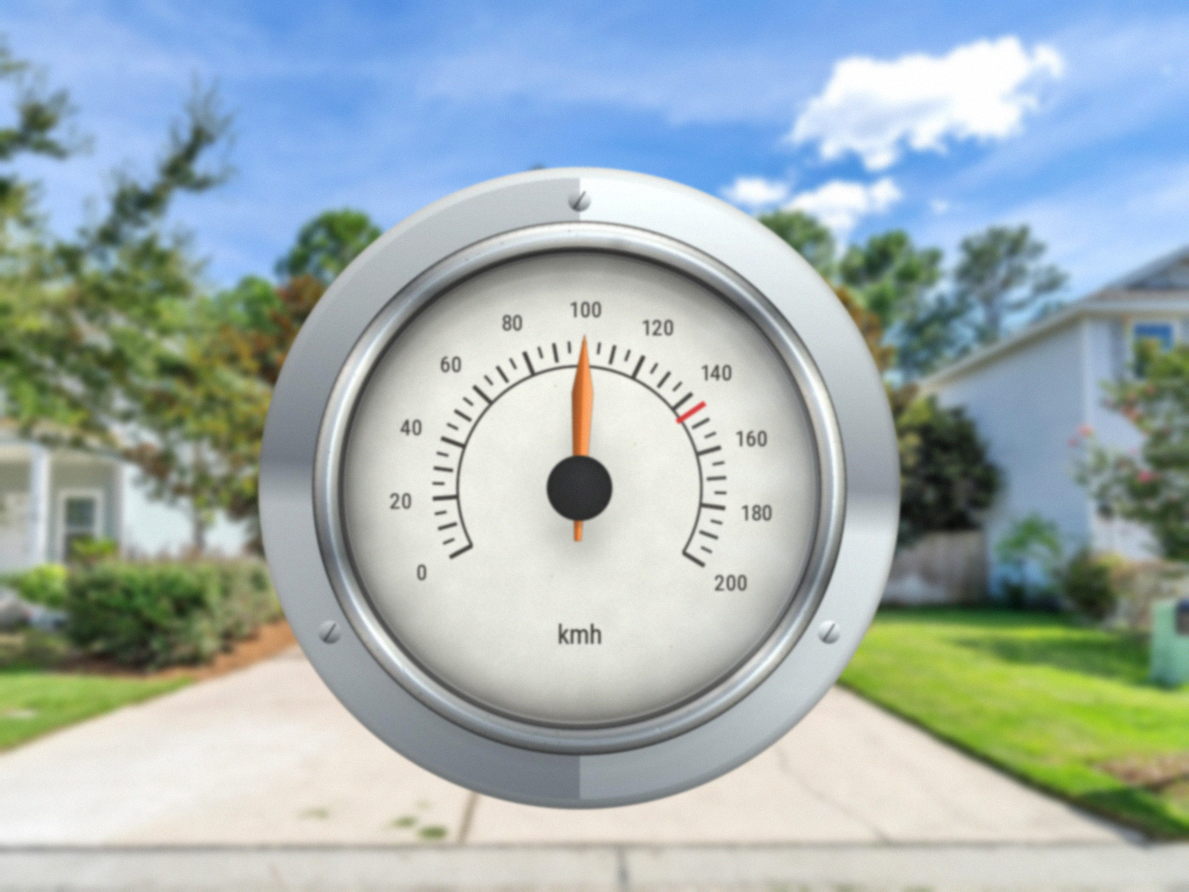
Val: km/h 100
